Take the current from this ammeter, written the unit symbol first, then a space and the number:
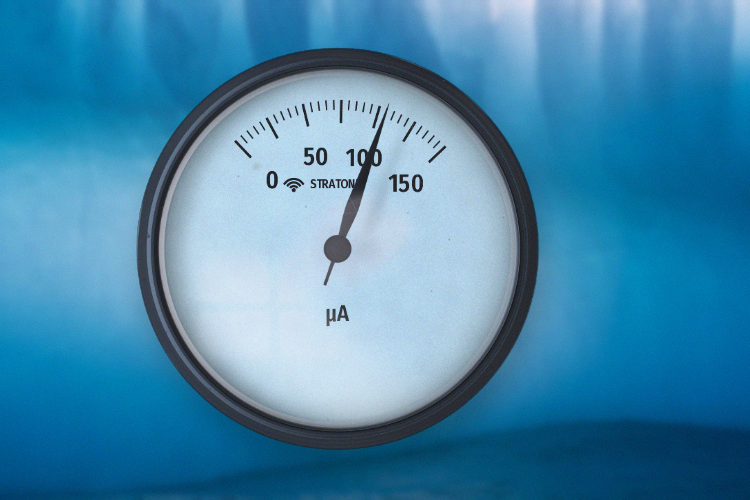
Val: µA 105
